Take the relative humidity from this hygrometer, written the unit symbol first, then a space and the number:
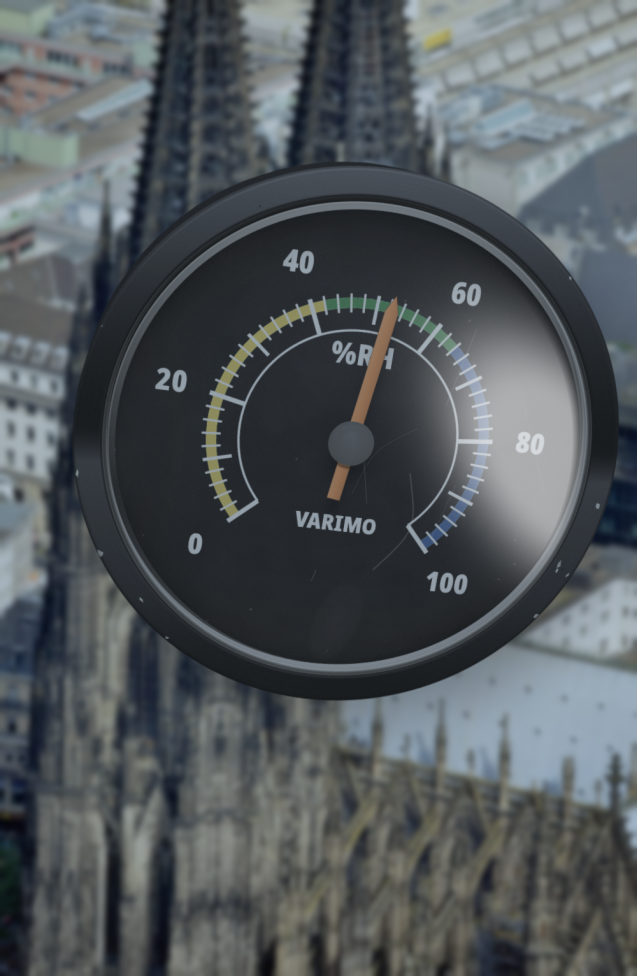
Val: % 52
